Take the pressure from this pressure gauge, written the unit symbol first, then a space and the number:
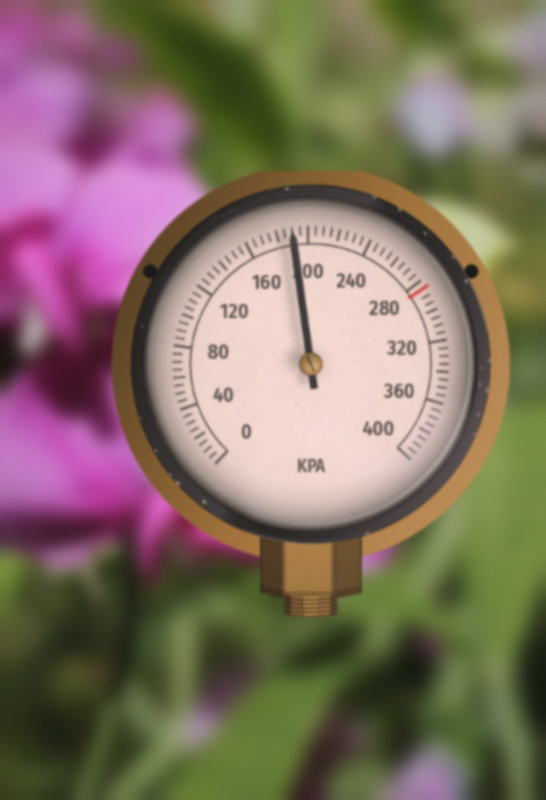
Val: kPa 190
